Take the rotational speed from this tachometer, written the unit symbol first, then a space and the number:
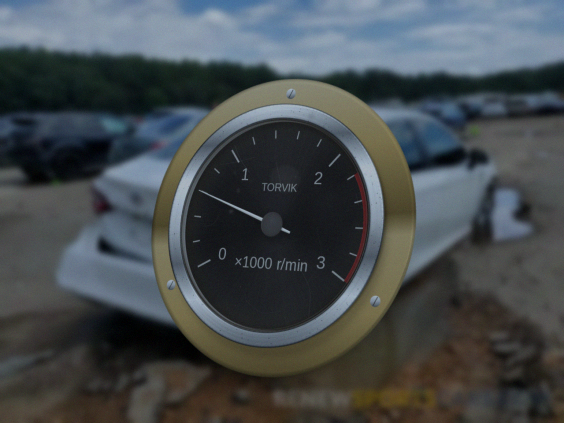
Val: rpm 600
